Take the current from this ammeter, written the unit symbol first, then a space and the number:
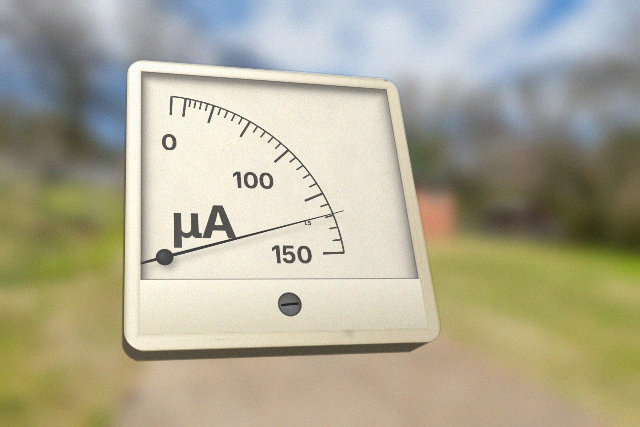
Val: µA 135
